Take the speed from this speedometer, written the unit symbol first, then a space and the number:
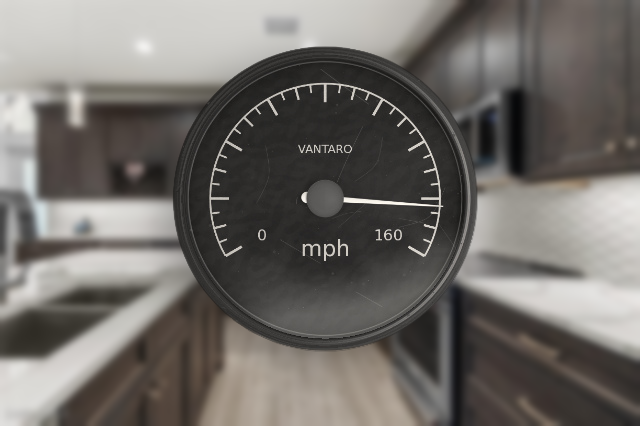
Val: mph 142.5
